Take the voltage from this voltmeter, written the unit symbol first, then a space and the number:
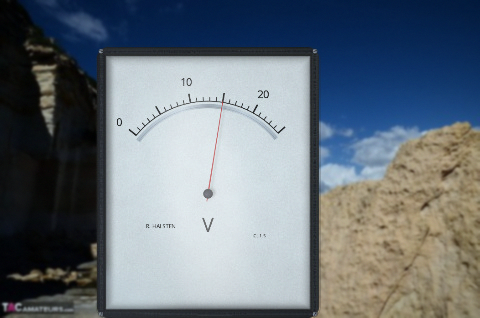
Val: V 15
